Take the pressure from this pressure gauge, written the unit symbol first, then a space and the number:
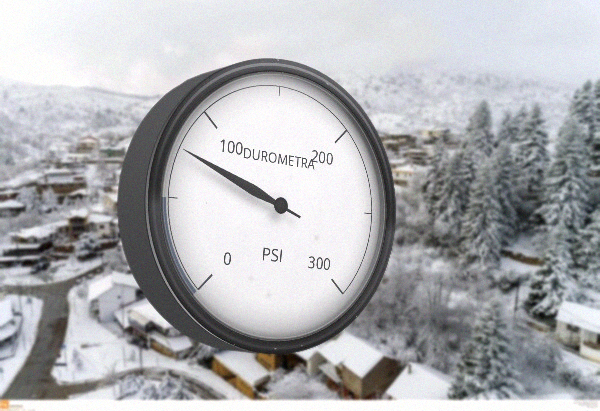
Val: psi 75
